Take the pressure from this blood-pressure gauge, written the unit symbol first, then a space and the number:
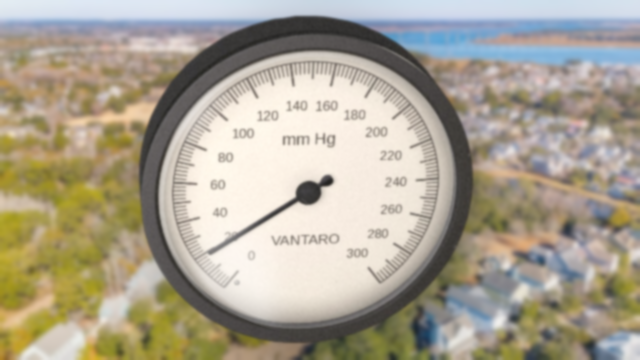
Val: mmHg 20
